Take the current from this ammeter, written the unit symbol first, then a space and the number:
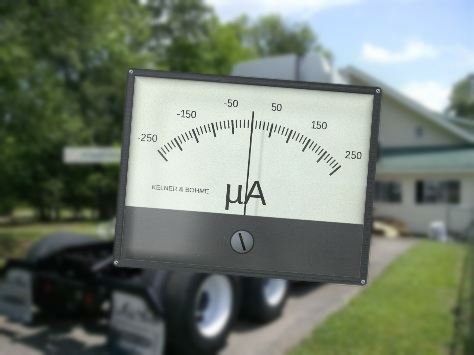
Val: µA 0
